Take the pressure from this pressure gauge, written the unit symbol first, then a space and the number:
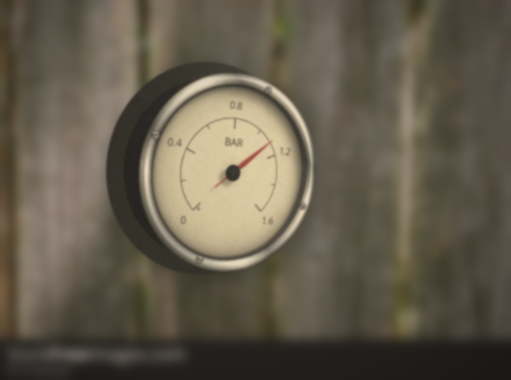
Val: bar 1.1
